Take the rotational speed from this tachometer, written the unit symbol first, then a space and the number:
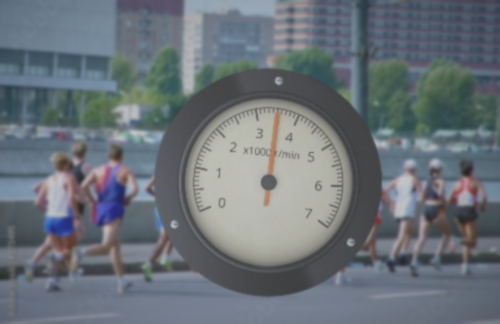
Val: rpm 3500
